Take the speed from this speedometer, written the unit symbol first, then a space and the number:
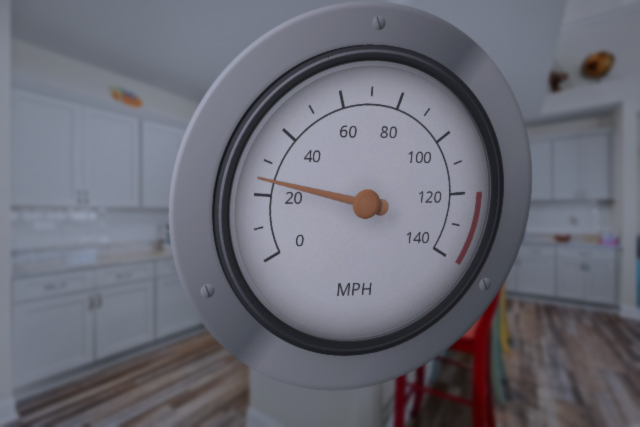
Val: mph 25
